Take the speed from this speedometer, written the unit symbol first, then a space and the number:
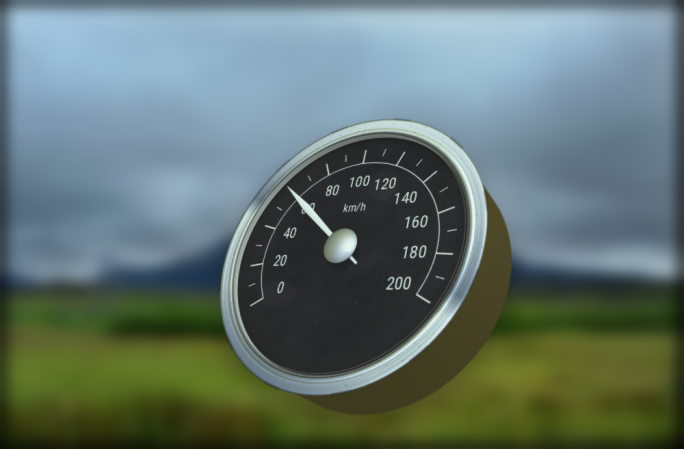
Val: km/h 60
